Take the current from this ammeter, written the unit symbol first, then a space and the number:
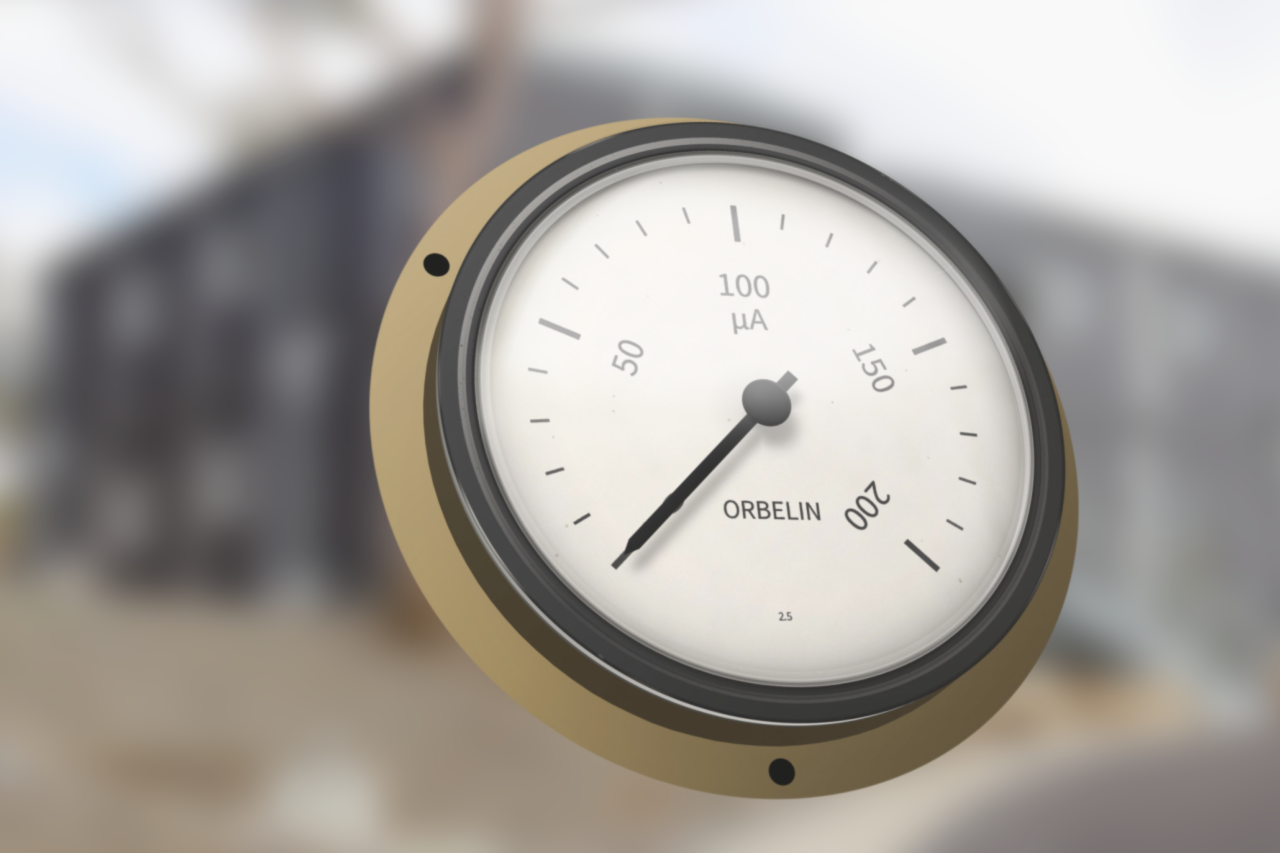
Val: µA 0
